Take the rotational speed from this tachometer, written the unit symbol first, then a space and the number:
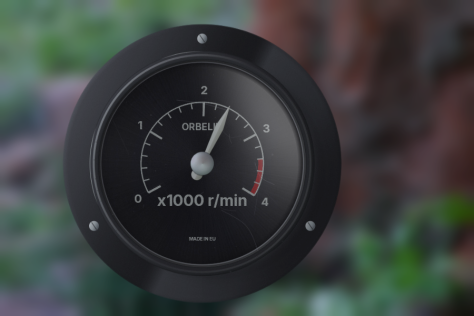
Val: rpm 2400
